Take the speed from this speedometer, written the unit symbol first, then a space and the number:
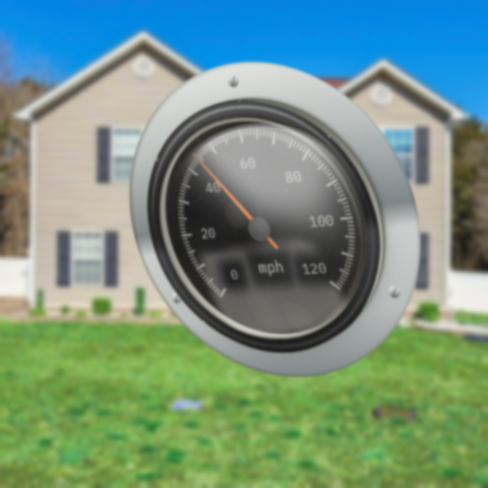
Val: mph 45
